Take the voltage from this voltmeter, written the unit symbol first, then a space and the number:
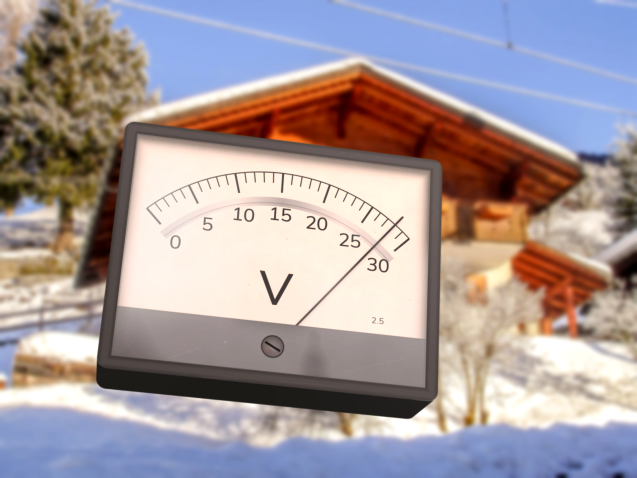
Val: V 28
